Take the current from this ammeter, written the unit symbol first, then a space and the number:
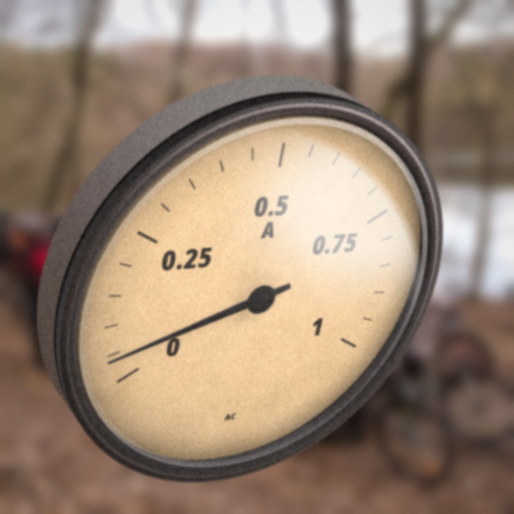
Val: A 0.05
